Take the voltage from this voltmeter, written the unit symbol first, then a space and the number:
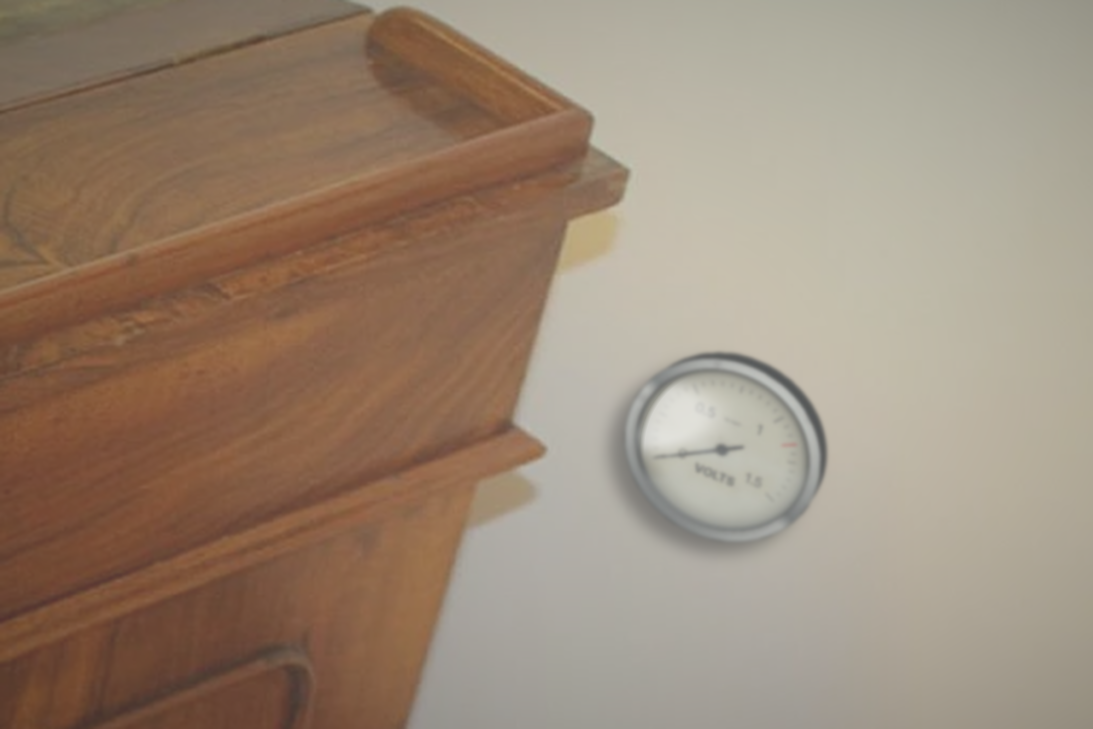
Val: V 0
